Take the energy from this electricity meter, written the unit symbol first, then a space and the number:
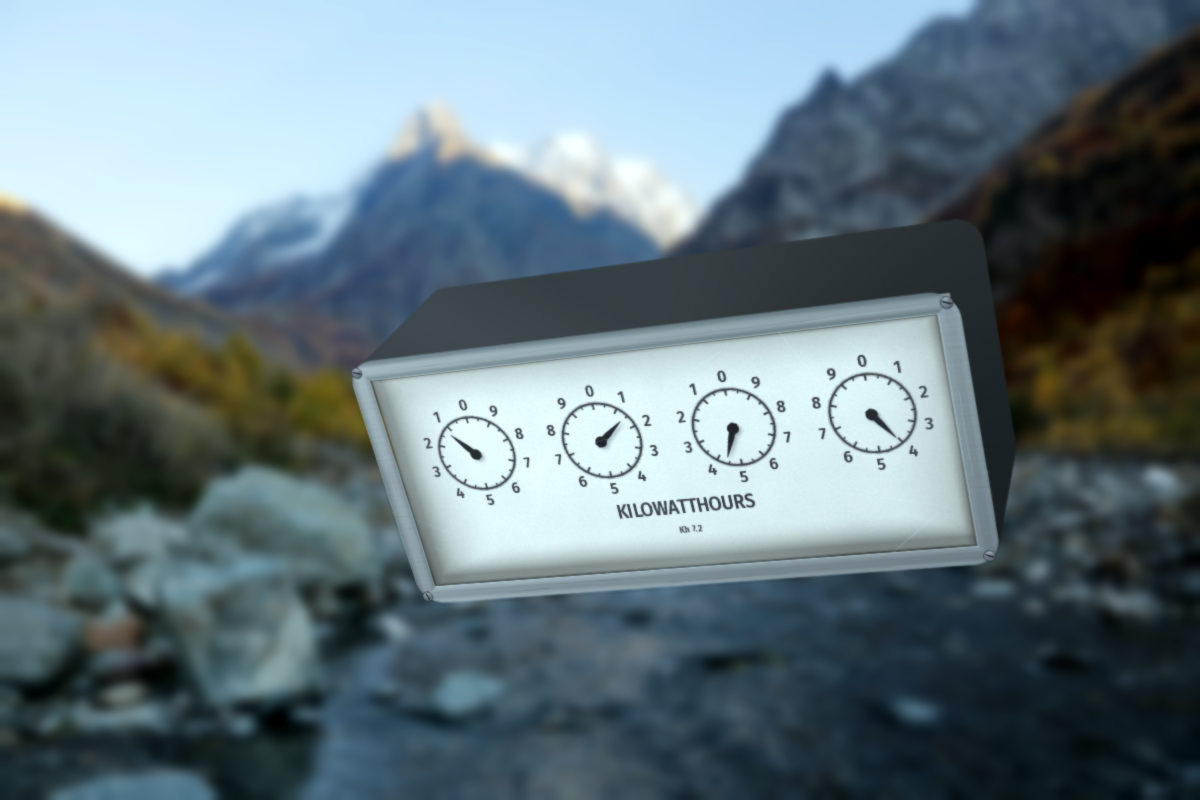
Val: kWh 1144
